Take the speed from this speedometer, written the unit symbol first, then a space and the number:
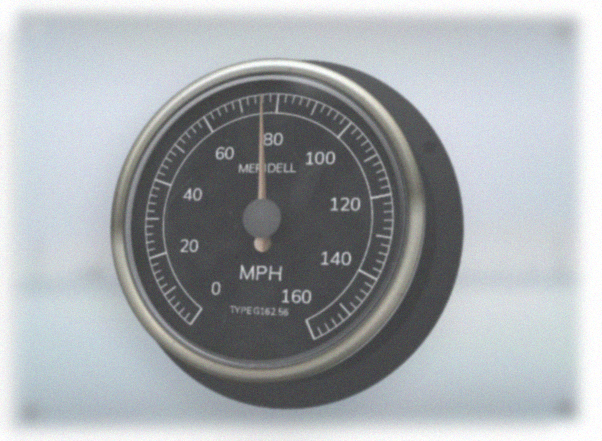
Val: mph 76
